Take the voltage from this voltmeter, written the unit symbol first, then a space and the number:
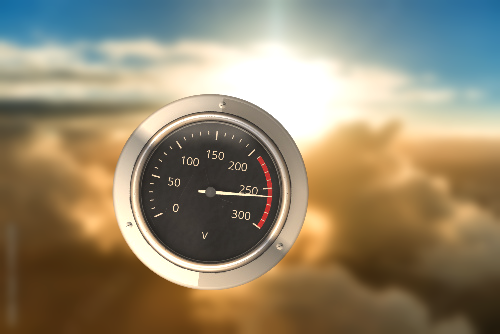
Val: V 260
